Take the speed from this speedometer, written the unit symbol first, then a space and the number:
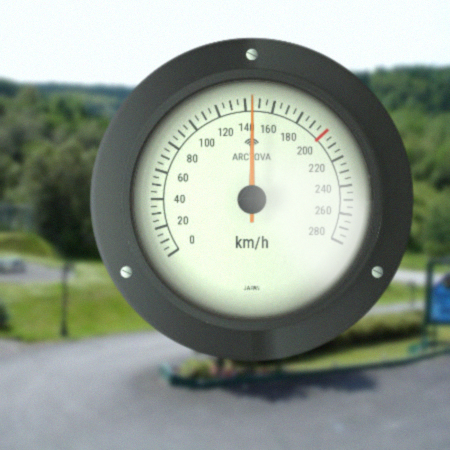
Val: km/h 145
